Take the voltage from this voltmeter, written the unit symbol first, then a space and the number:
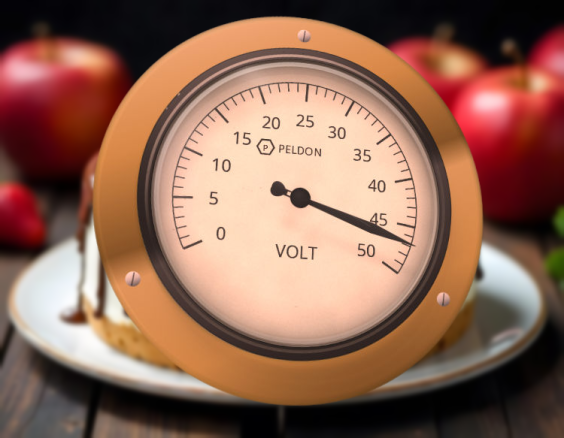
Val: V 47
